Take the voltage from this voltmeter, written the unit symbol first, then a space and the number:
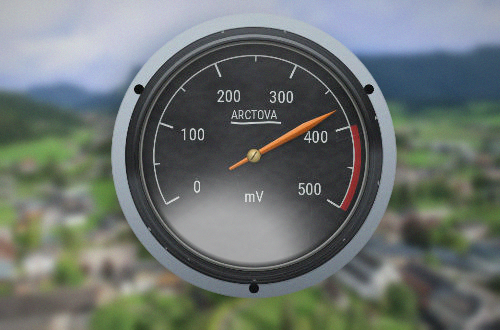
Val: mV 375
